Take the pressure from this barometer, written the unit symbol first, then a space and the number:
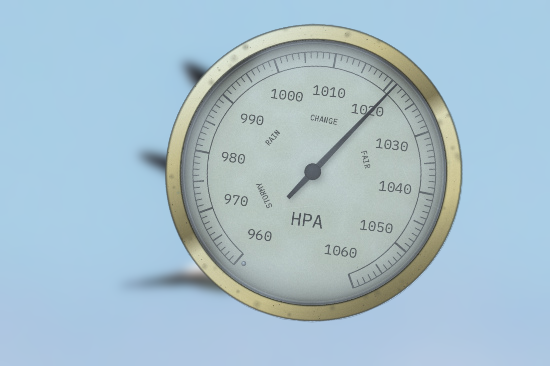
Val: hPa 1021
